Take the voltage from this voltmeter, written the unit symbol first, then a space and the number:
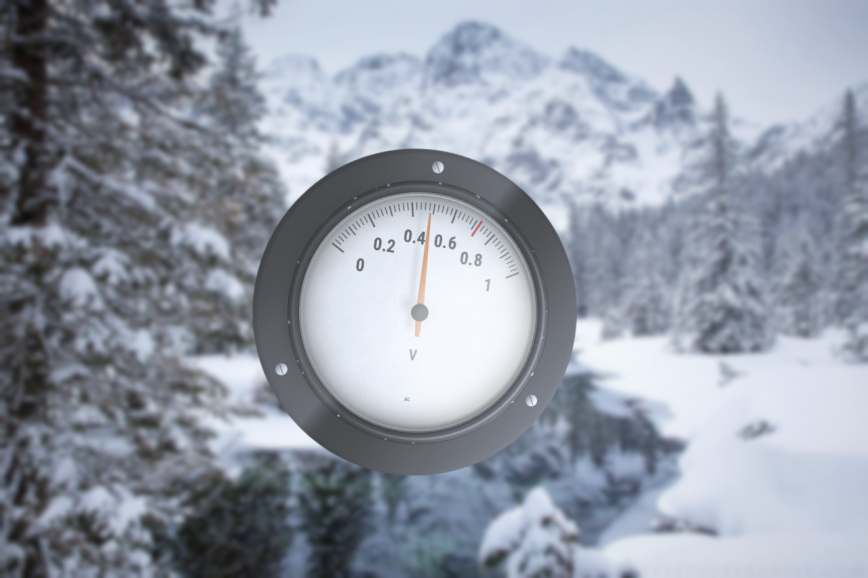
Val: V 0.48
